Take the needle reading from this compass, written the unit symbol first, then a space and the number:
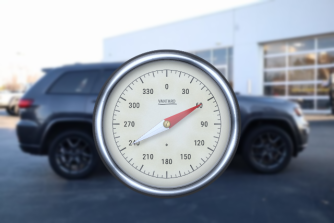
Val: ° 60
